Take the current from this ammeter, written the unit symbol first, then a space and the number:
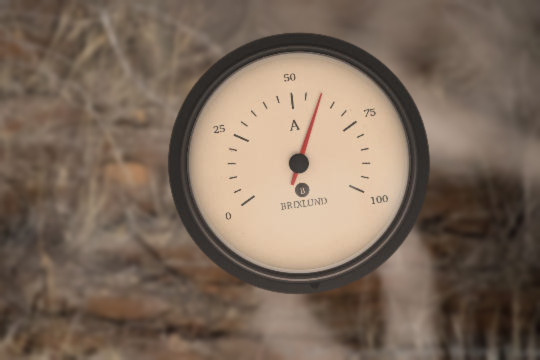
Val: A 60
